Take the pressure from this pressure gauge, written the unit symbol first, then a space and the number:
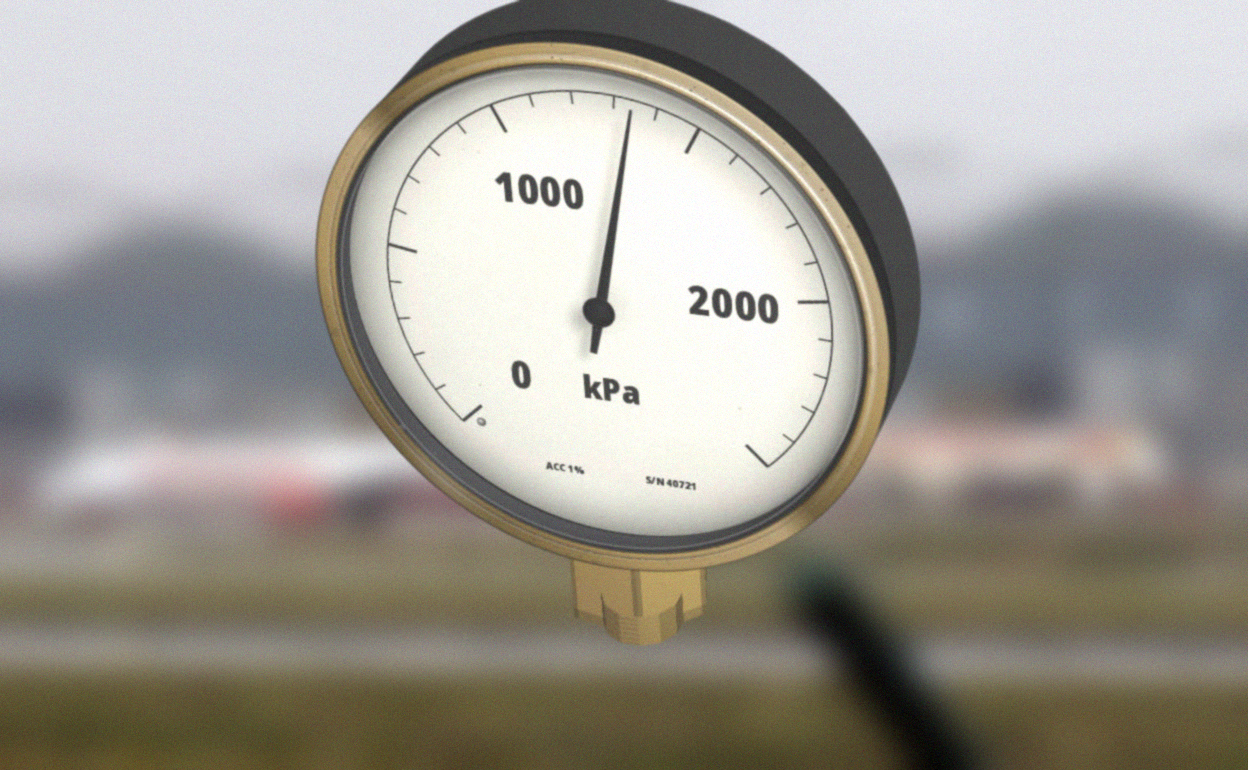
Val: kPa 1350
